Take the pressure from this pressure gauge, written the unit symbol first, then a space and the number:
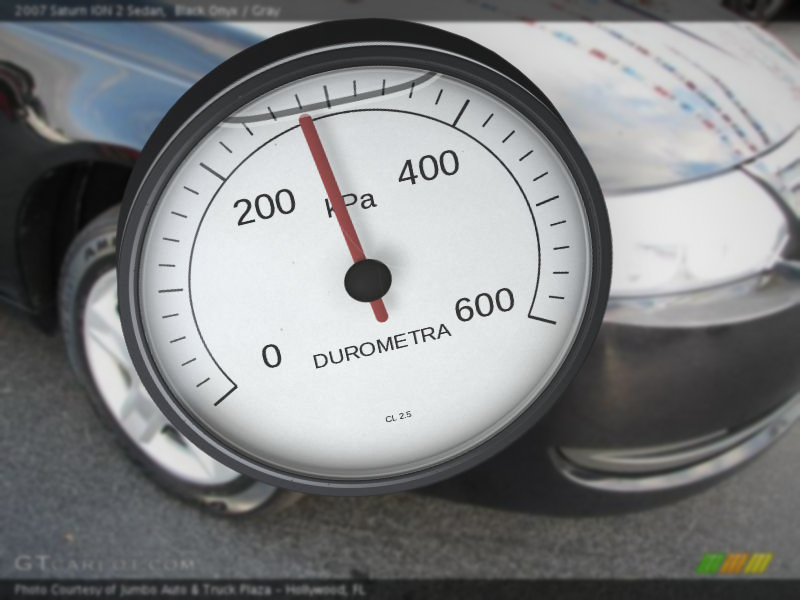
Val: kPa 280
